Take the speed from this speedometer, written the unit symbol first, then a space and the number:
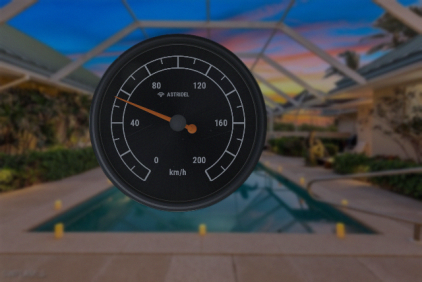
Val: km/h 55
